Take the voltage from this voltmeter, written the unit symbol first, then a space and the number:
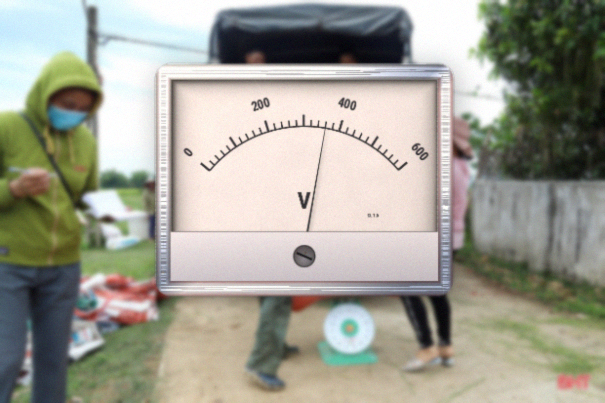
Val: V 360
